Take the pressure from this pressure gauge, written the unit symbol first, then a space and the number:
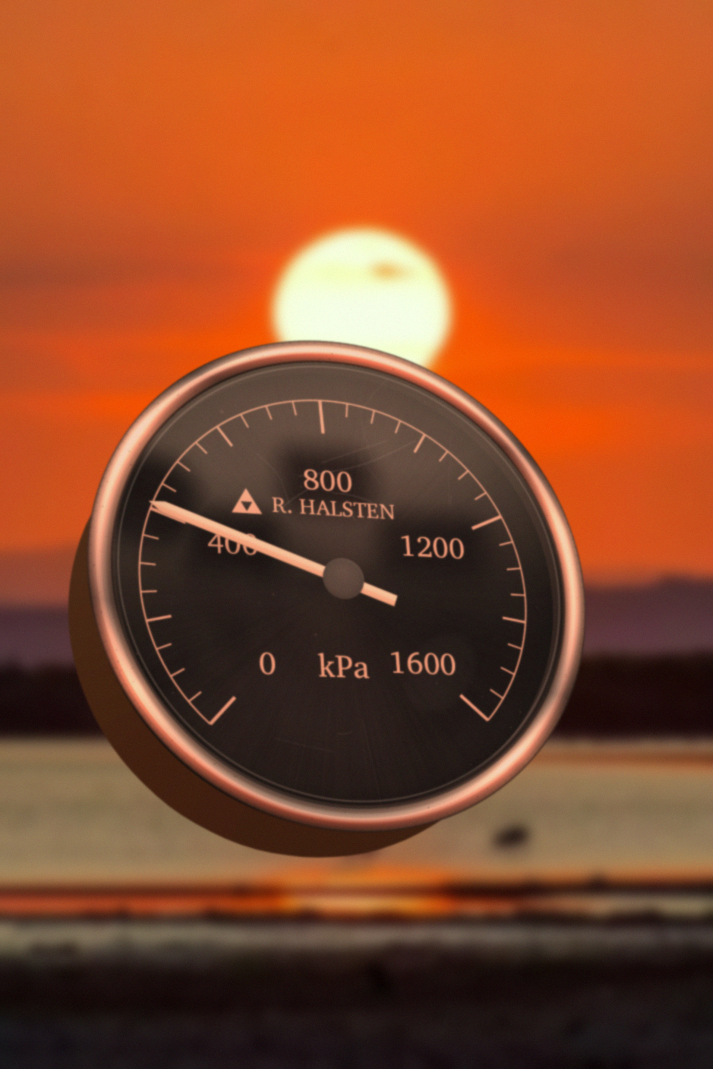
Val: kPa 400
